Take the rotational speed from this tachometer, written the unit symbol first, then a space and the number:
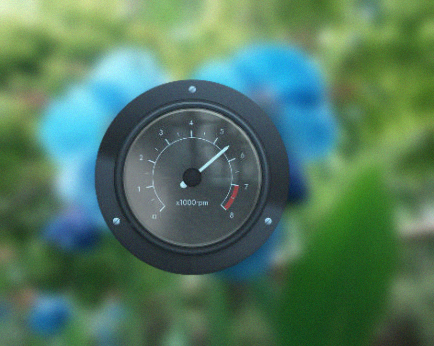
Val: rpm 5500
